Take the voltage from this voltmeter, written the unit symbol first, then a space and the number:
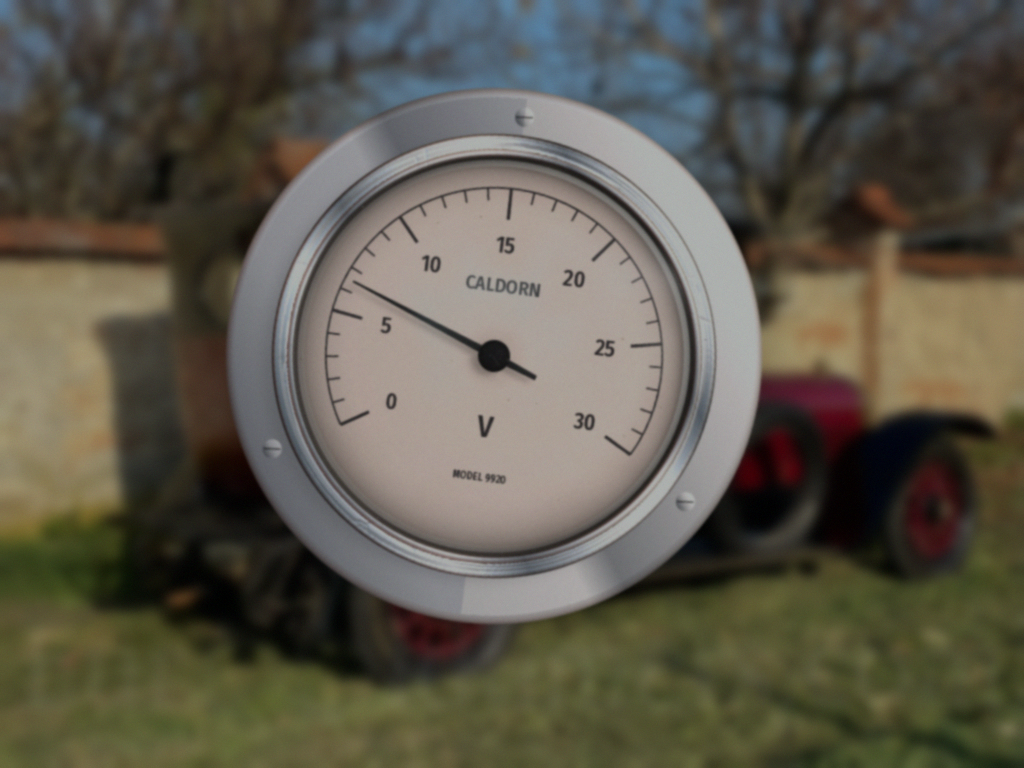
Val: V 6.5
